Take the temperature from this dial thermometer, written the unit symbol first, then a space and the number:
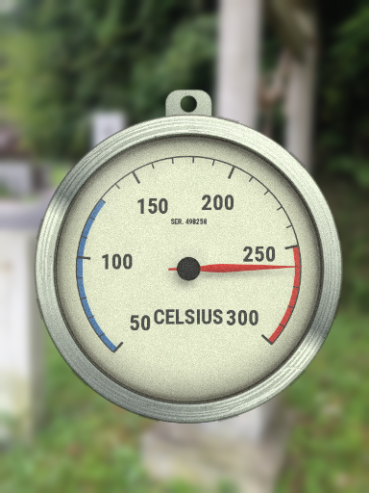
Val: °C 260
